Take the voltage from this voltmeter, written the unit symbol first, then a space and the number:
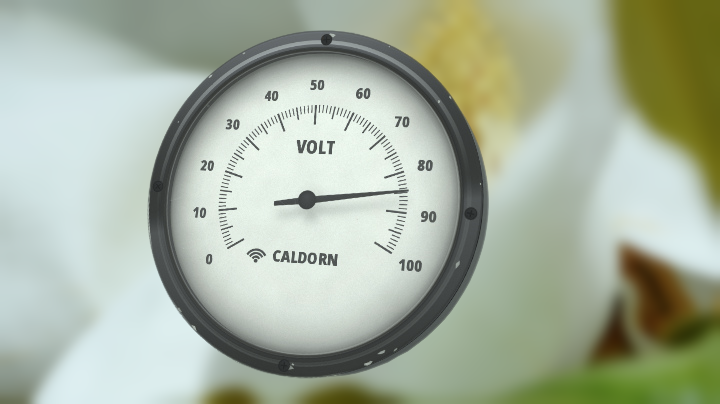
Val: V 85
